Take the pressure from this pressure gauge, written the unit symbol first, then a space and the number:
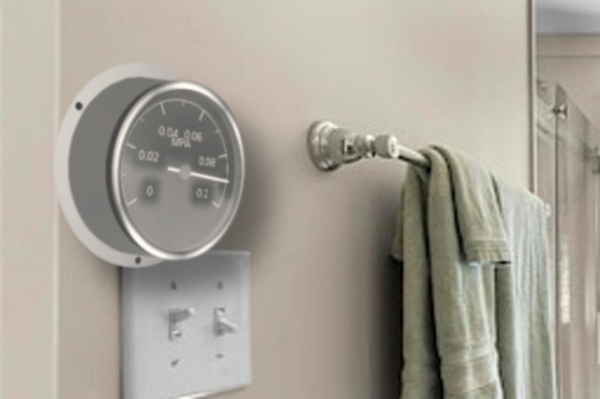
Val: MPa 0.09
